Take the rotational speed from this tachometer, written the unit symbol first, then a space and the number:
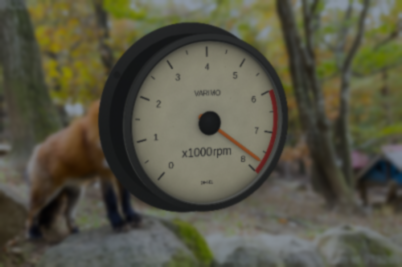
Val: rpm 7750
